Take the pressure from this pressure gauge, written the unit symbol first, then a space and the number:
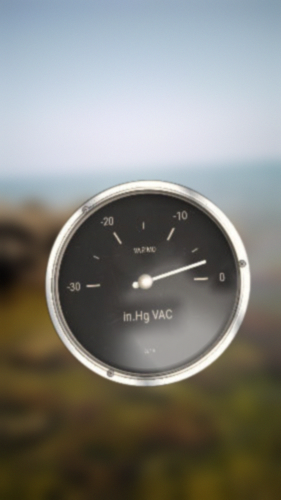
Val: inHg -2.5
